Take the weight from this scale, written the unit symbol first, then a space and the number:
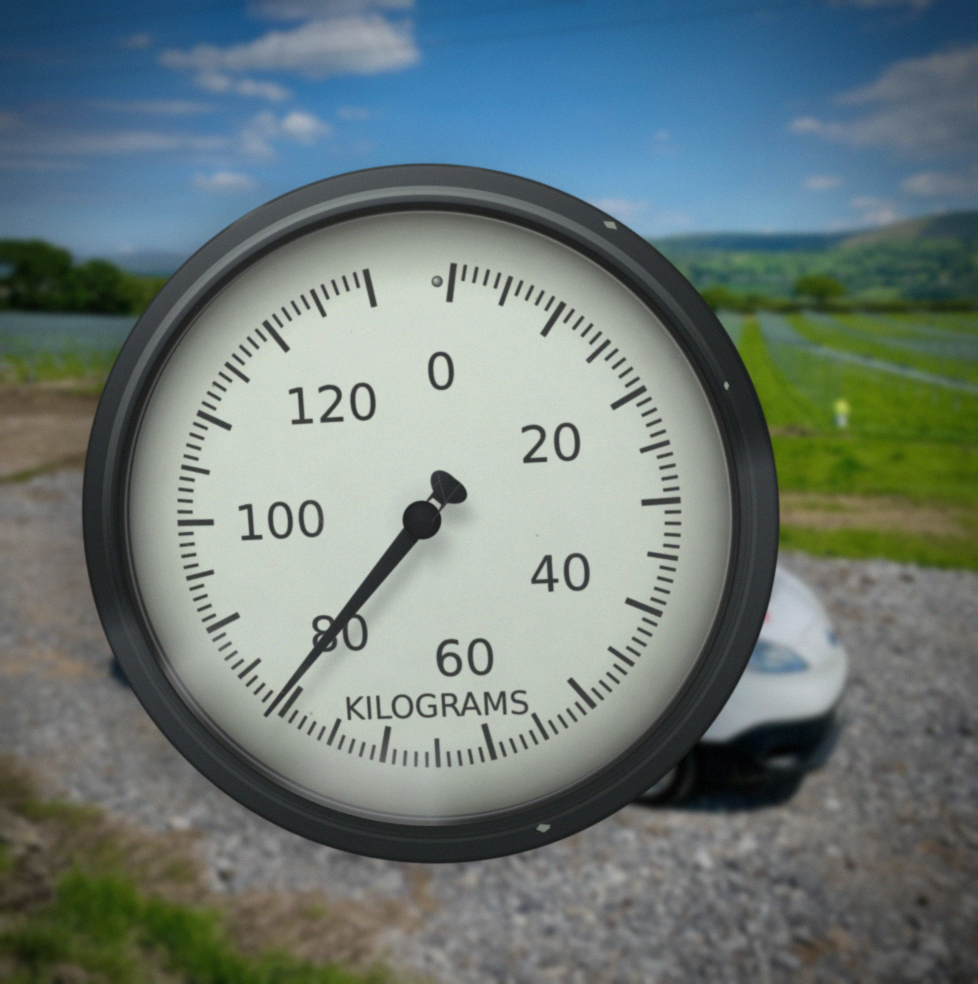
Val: kg 81
